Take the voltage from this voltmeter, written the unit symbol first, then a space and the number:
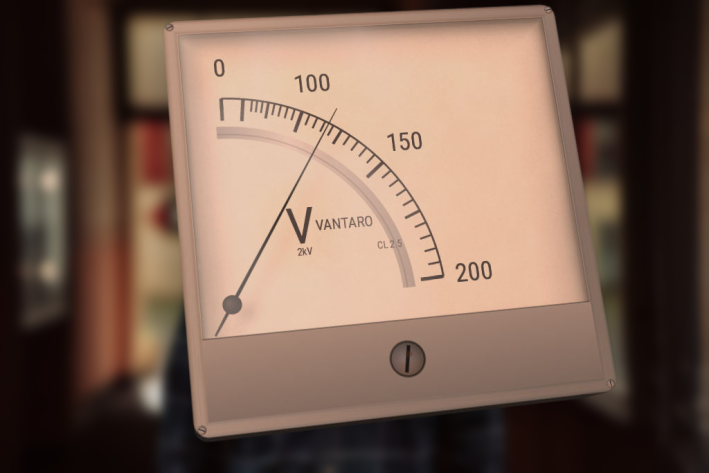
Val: V 117.5
